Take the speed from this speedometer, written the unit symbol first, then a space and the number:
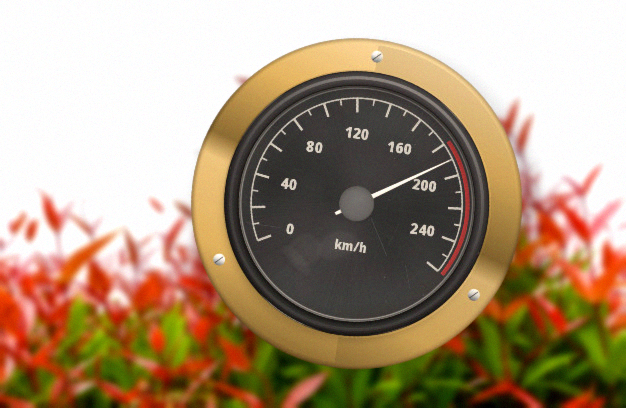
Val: km/h 190
